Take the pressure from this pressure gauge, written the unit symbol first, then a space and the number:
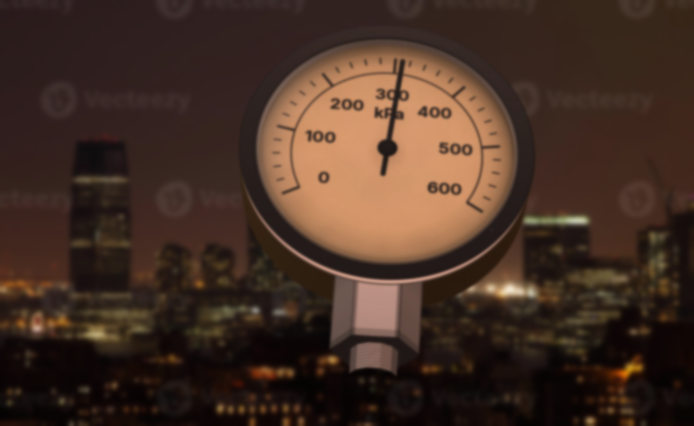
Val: kPa 310
